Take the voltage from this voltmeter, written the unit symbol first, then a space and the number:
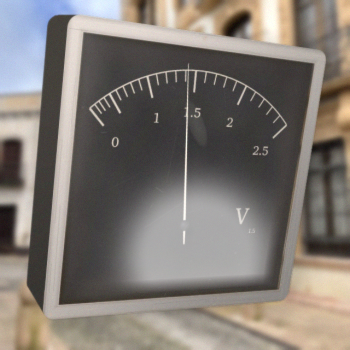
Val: V 1.4
